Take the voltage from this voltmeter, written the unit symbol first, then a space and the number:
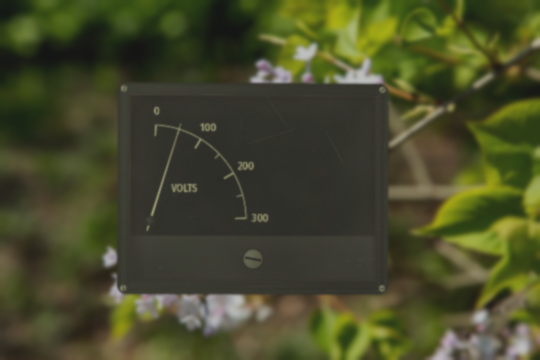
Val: V 50
